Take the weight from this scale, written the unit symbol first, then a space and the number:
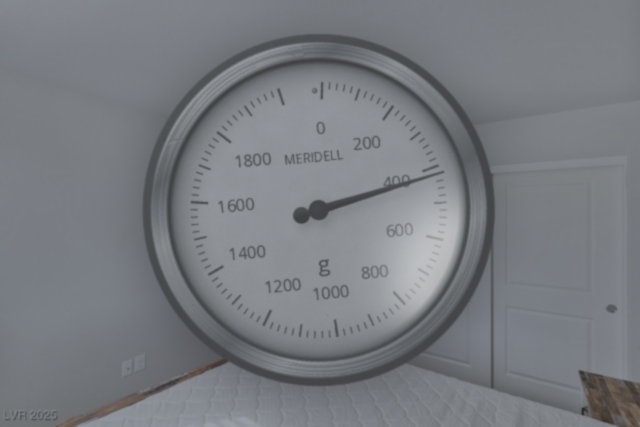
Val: g 420
